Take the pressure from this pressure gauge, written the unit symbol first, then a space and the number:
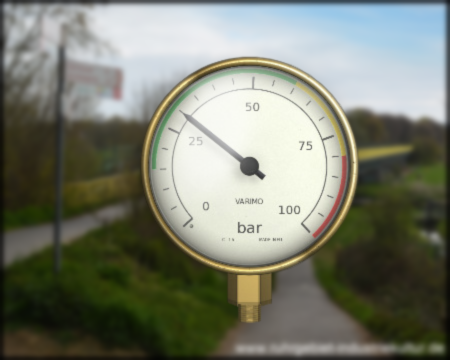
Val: bar 30
